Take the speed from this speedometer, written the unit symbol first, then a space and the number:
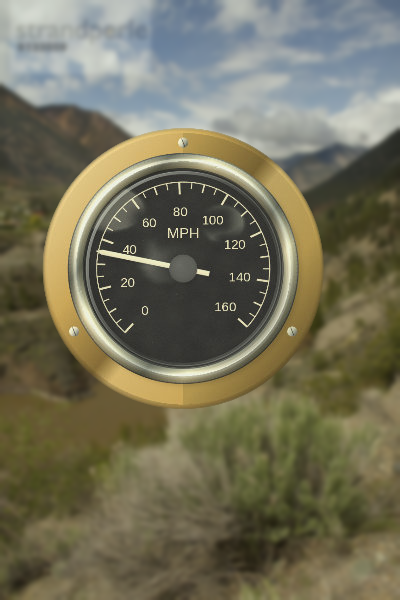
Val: mph 35
